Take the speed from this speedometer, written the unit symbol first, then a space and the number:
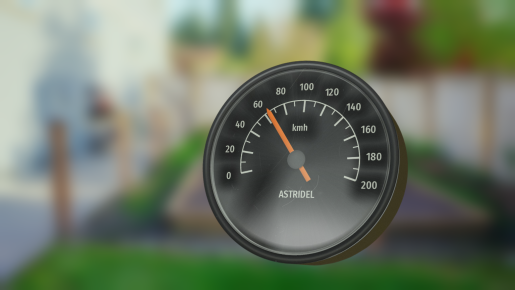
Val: km/h 65
